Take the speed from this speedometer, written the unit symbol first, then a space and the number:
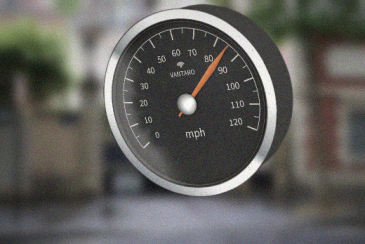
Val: mph 85
